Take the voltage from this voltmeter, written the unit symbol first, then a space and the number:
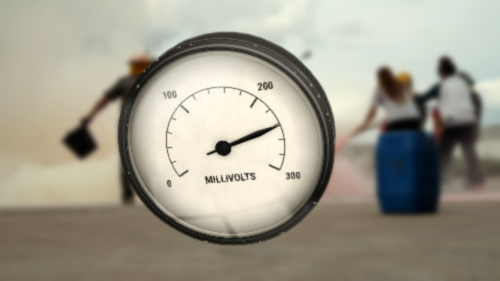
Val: mV 240
